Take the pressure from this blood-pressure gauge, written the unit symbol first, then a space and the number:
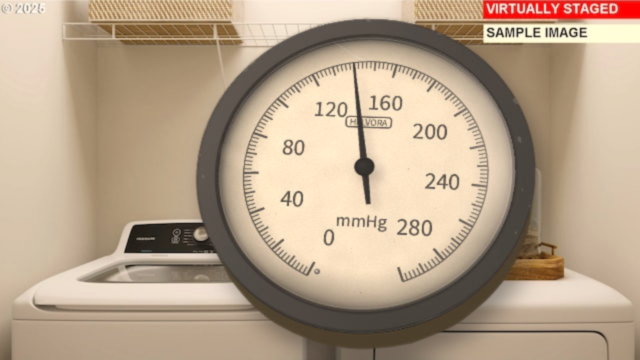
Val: mmHg 140
